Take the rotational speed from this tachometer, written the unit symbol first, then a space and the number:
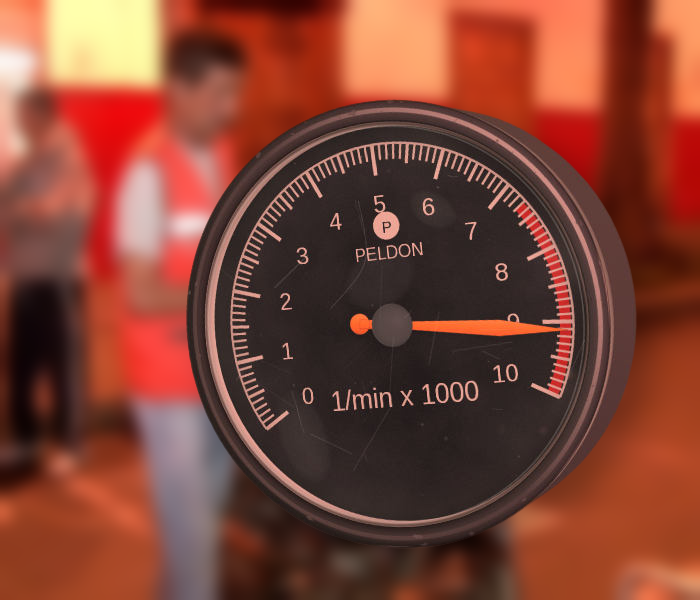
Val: rpm 9100
